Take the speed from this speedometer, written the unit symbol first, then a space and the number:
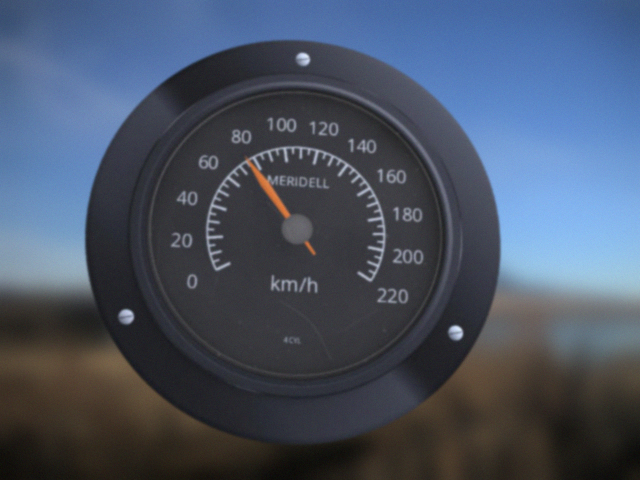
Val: km/h 75
